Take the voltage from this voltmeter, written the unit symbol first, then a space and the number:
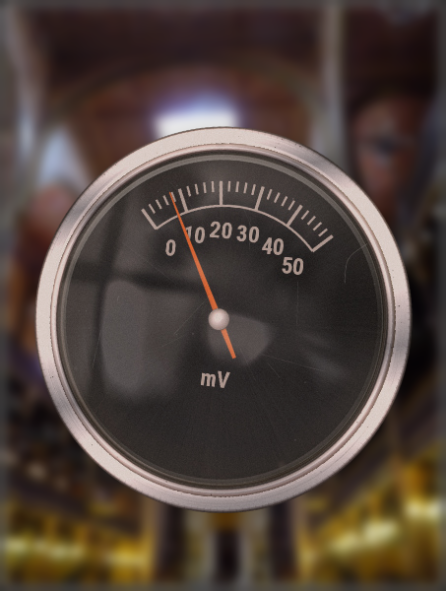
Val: mV 8
